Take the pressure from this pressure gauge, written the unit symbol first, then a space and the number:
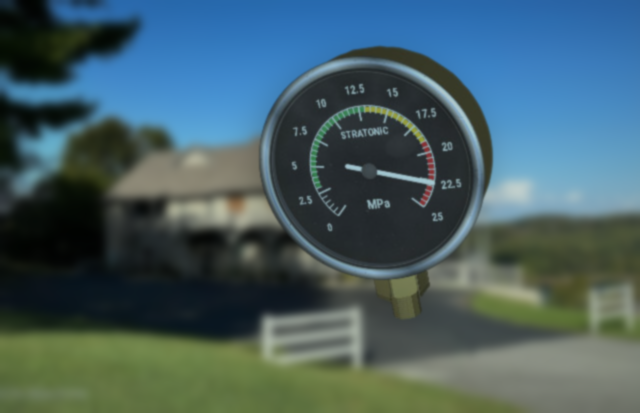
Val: MPa 22.5
